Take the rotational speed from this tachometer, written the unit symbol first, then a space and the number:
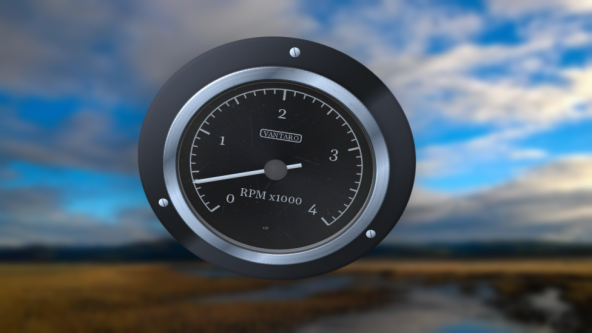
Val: rpm 400
